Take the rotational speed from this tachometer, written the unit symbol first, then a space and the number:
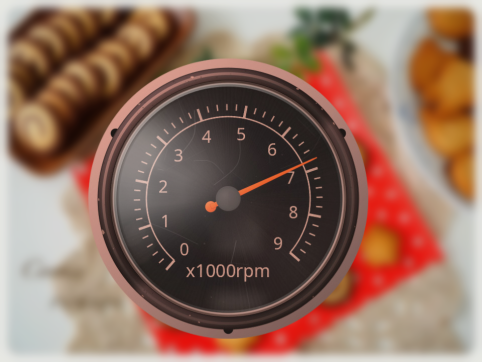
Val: rpm 6800
